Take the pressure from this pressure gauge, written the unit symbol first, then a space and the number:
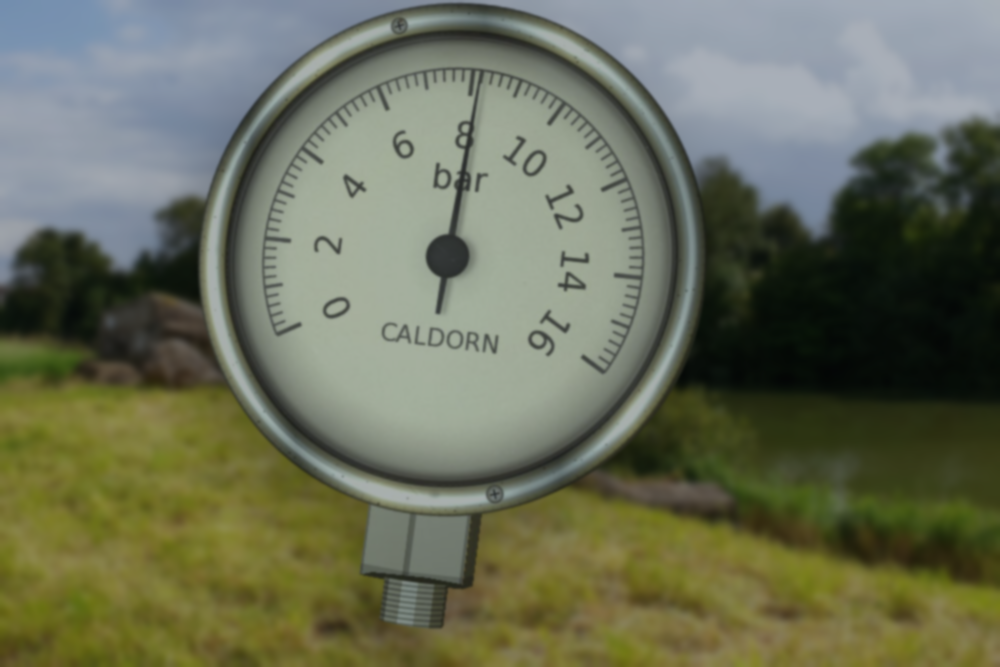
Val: bar 8.2
